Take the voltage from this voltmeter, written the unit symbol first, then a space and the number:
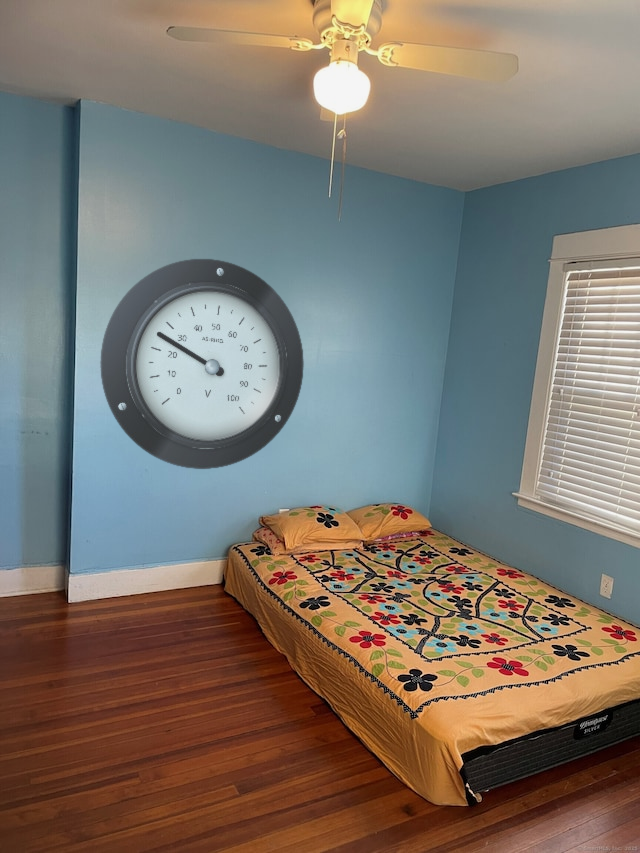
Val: V 25
